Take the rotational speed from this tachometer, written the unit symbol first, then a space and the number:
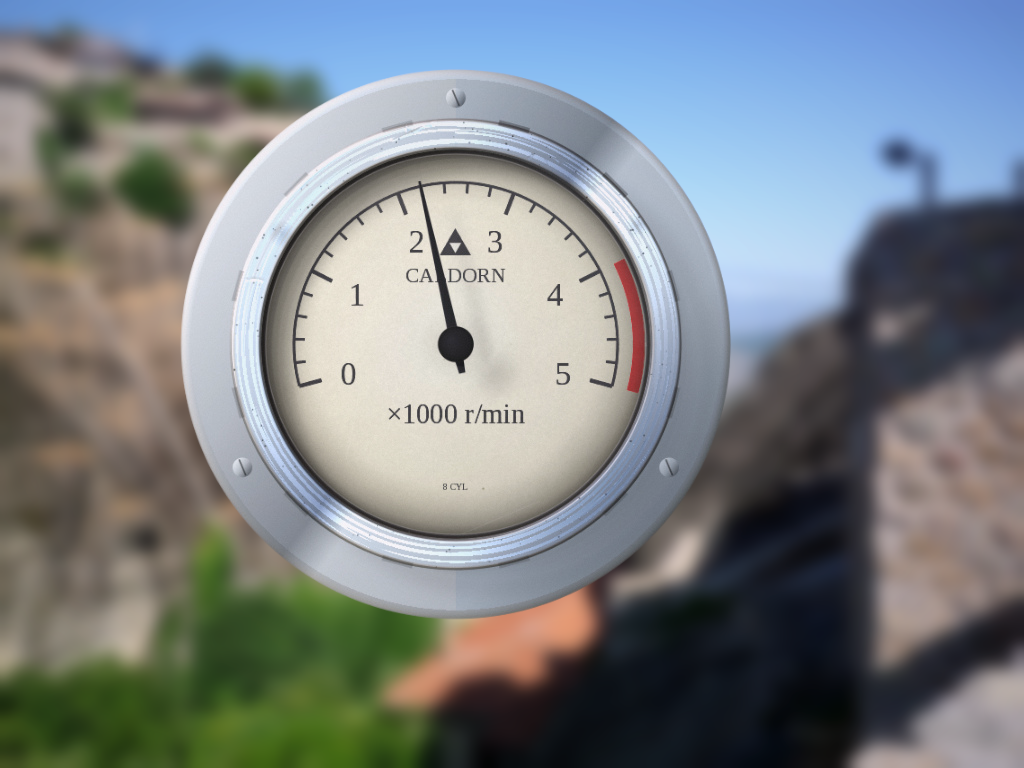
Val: rpm 2200
